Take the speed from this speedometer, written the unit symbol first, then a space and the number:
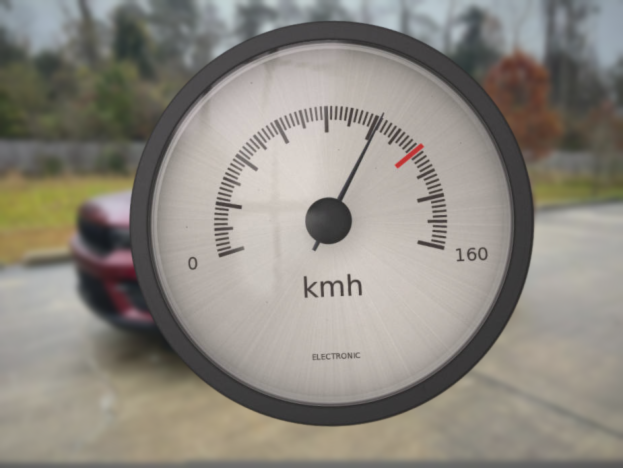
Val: km/h 102
